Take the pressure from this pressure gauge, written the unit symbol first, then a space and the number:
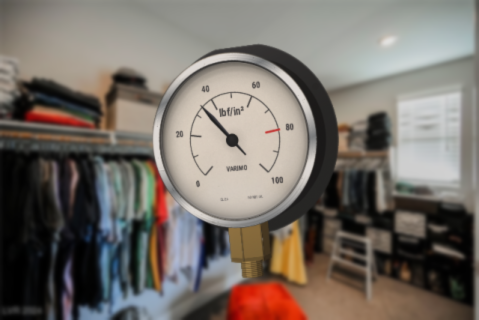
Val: psi 35
